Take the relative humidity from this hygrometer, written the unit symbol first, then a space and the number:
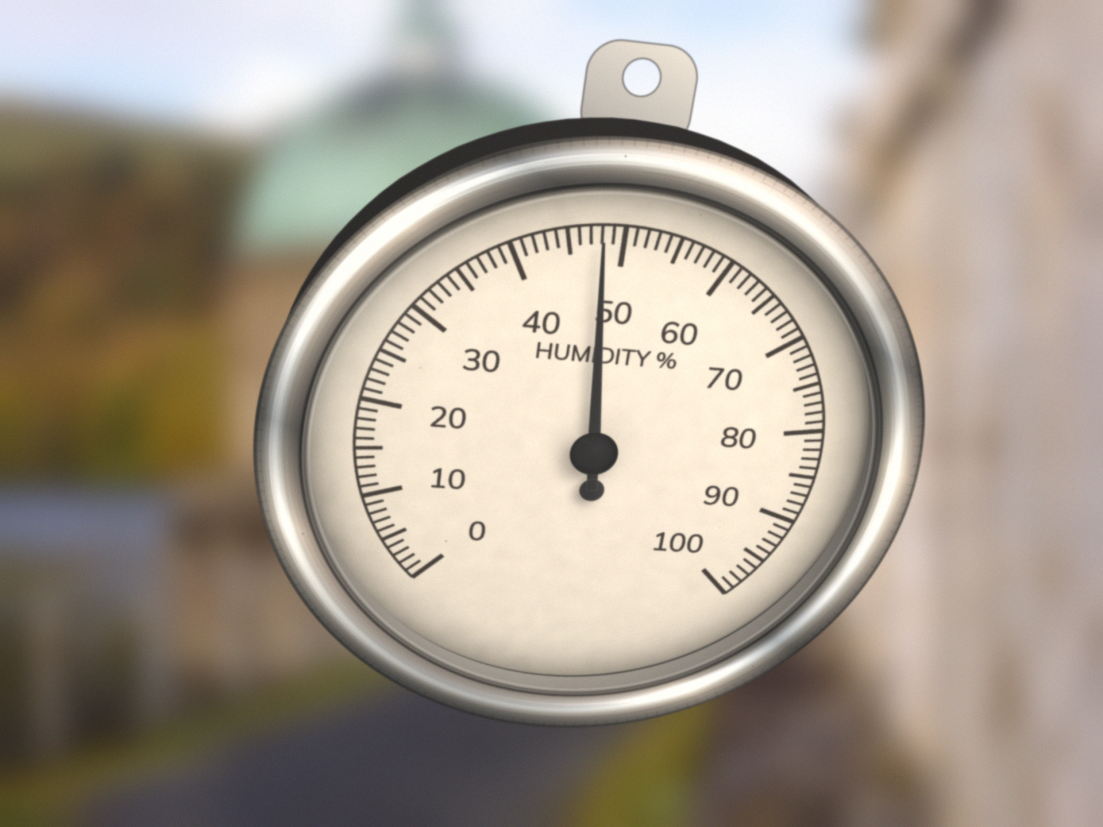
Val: % 48
